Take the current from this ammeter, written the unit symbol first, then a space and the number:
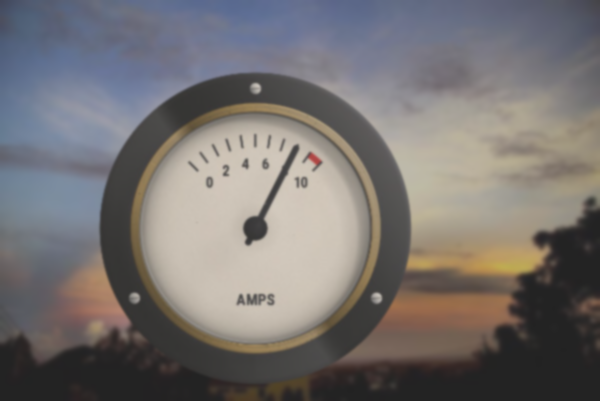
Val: A 8
